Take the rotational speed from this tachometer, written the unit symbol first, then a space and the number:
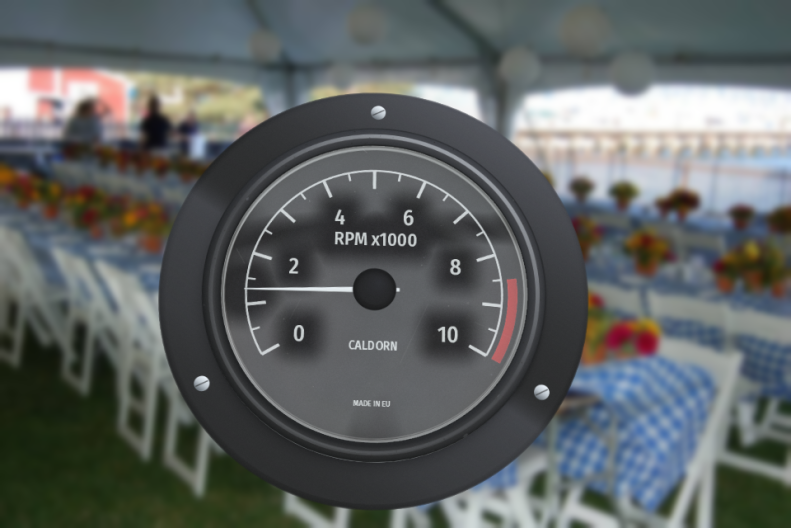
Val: rpm 1250
